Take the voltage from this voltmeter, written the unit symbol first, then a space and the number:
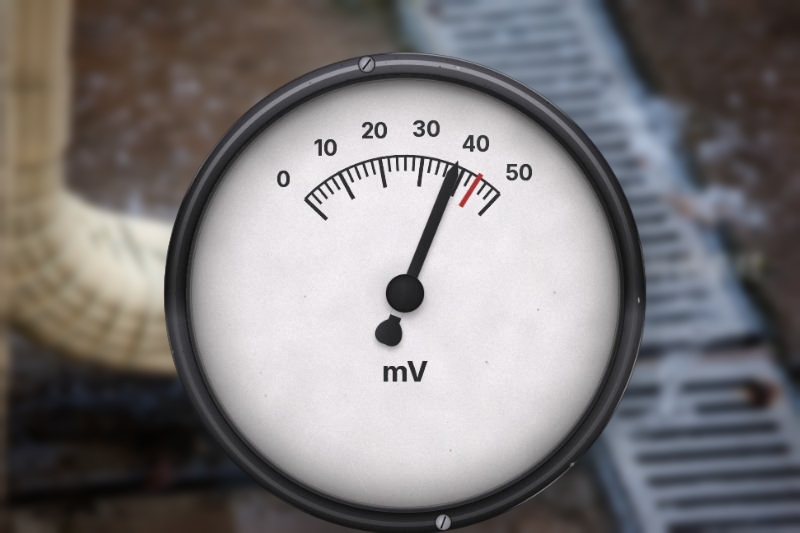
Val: mV 38
